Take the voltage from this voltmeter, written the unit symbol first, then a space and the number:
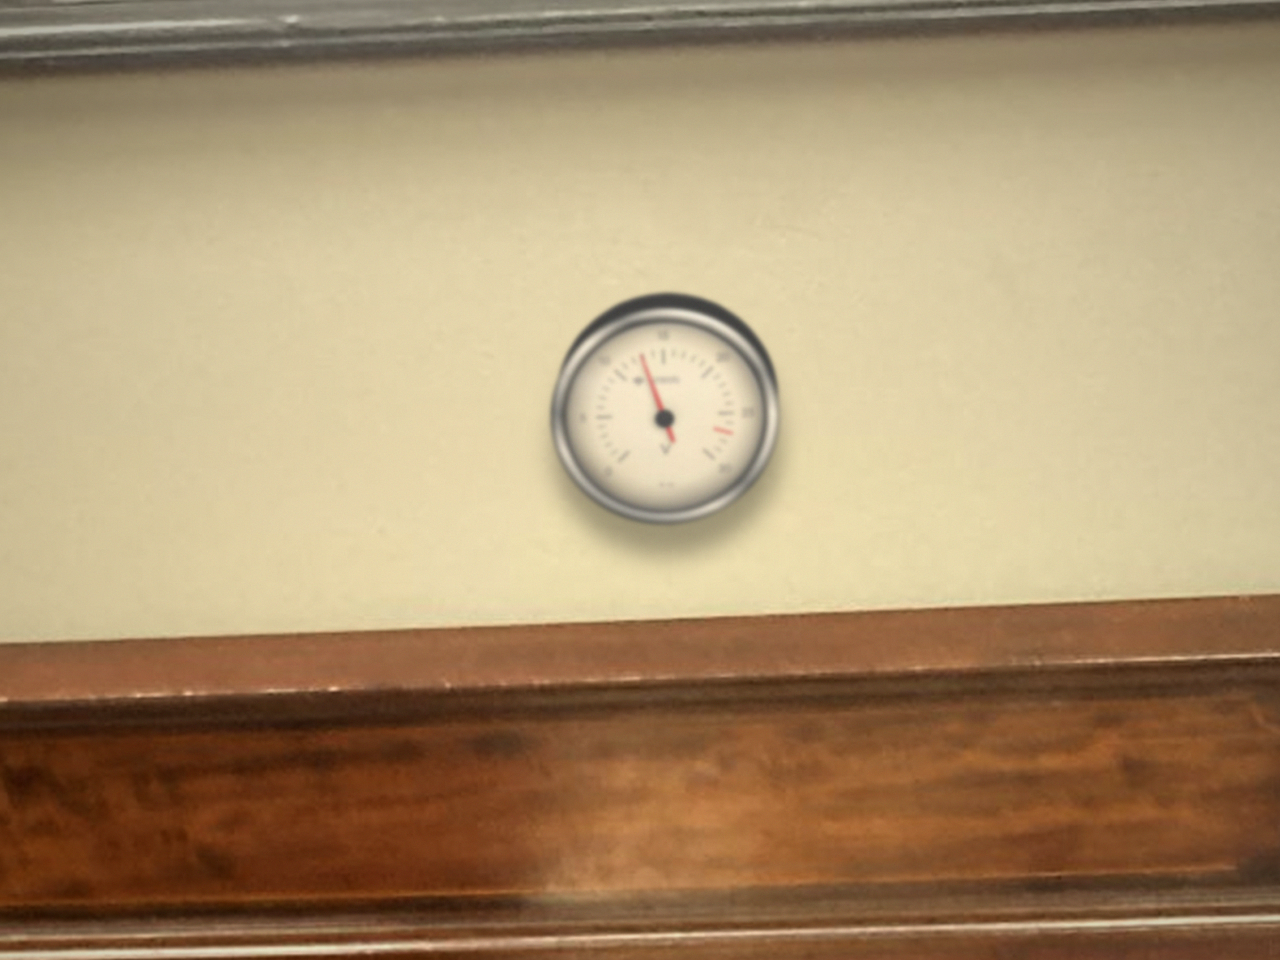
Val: V 13
